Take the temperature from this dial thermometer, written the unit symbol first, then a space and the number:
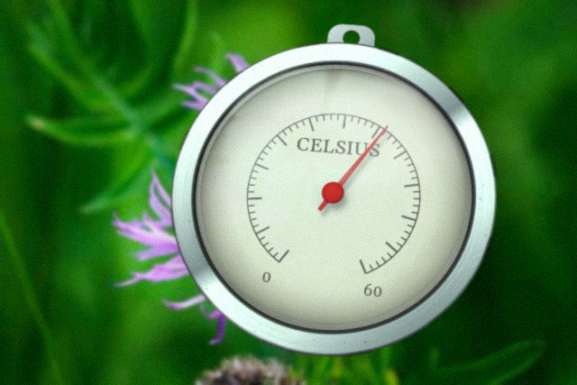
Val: °C 36
